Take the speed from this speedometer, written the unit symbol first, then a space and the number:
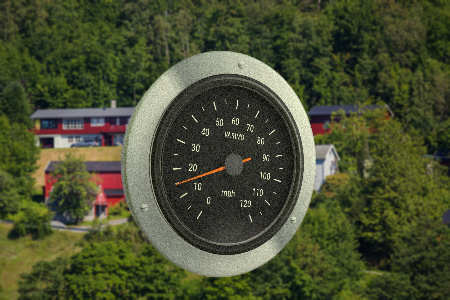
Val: mph 15
